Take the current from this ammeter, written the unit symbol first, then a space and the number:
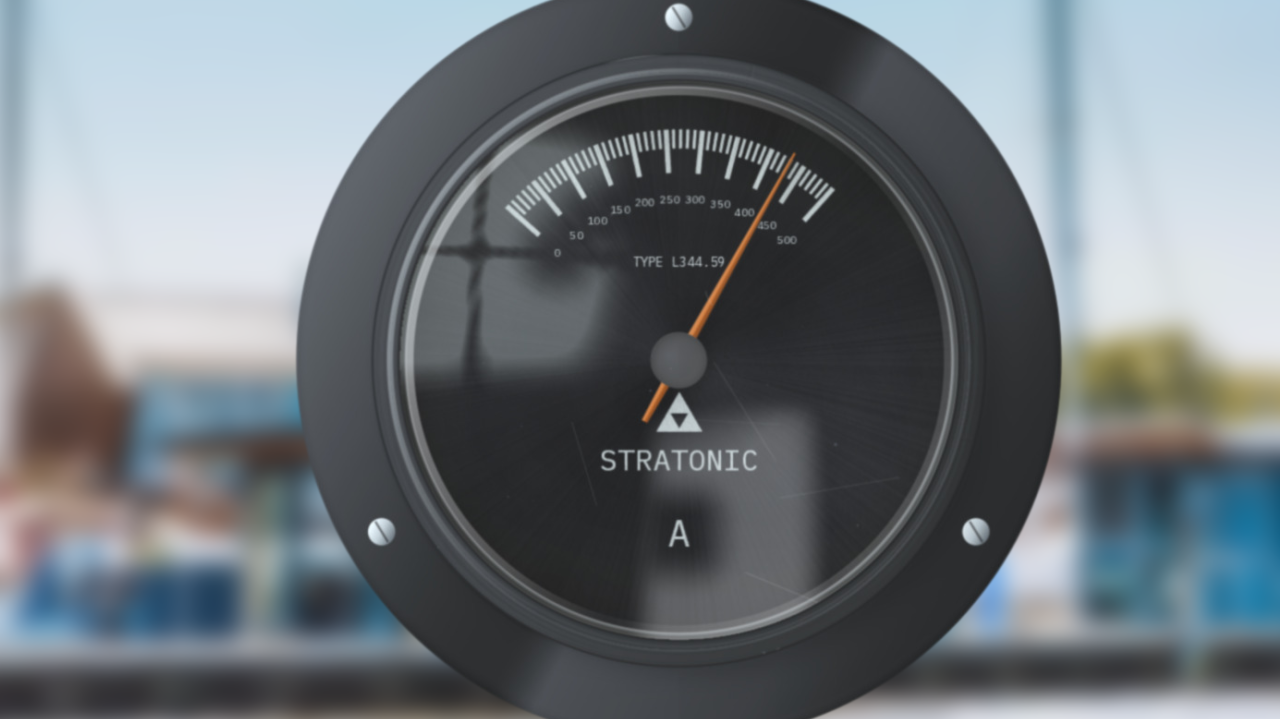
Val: A 430
